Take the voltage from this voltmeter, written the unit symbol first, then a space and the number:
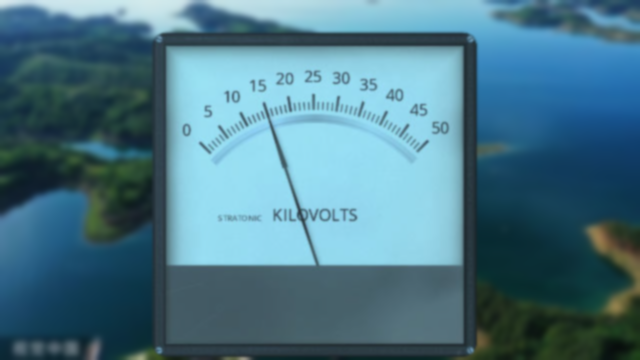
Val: kV 15
